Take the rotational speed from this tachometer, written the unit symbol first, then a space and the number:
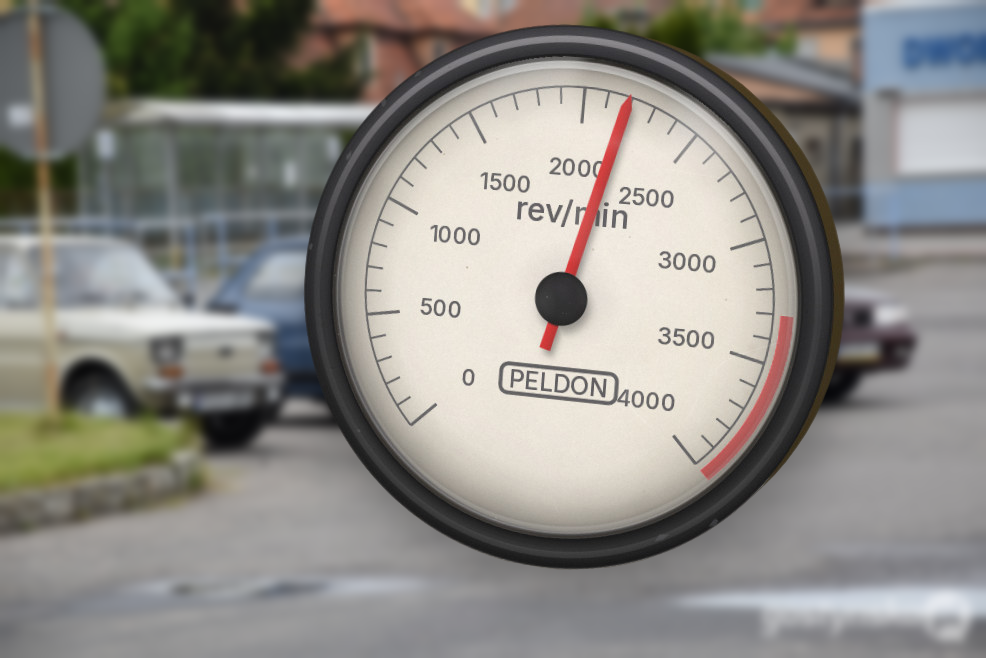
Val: rpm 2200
